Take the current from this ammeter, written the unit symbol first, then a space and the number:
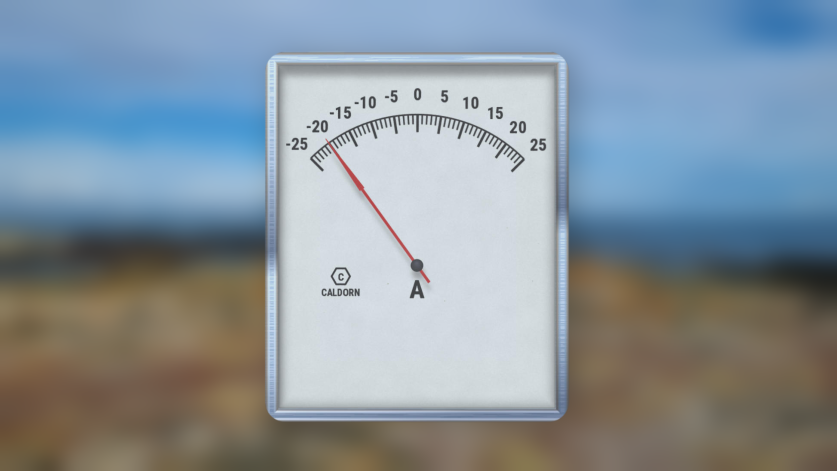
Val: A -20
